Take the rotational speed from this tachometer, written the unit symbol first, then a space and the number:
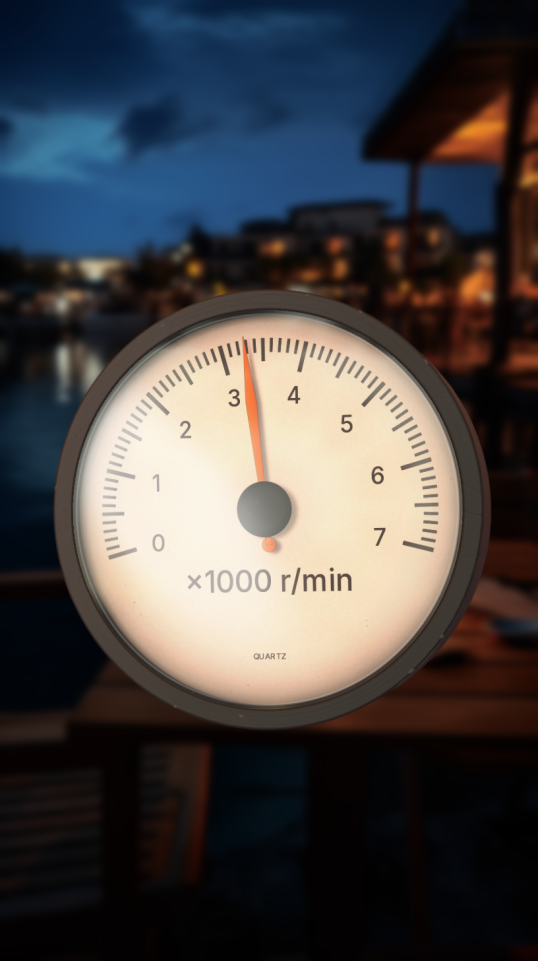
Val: rpm 3300
